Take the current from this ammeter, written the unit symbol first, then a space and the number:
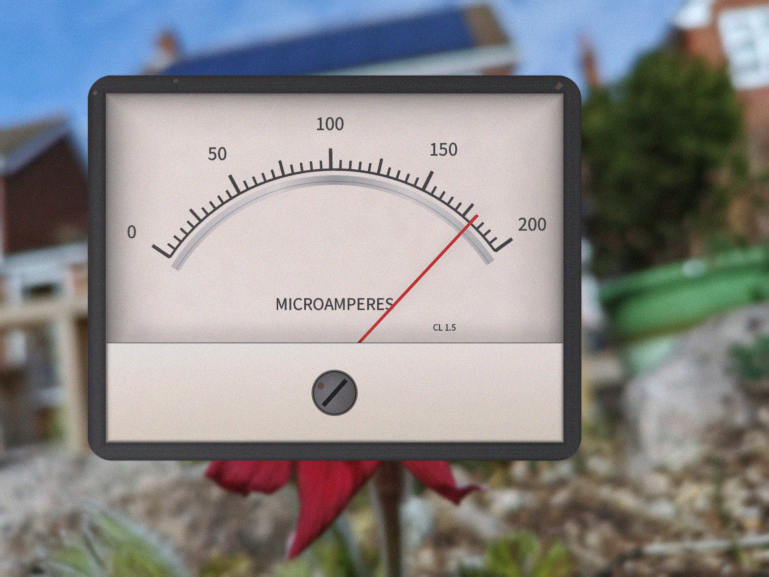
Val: µA 180
